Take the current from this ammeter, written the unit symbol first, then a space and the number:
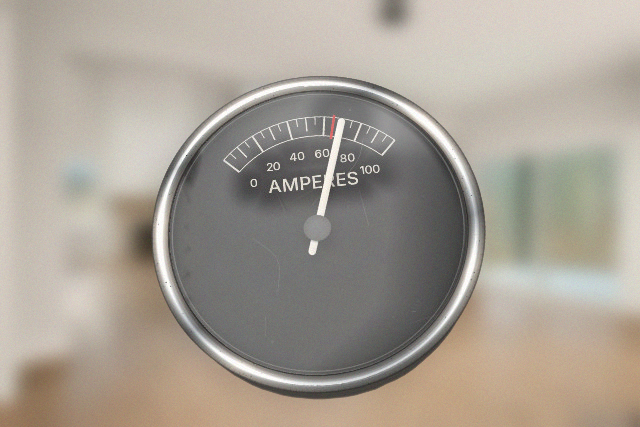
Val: A 70
